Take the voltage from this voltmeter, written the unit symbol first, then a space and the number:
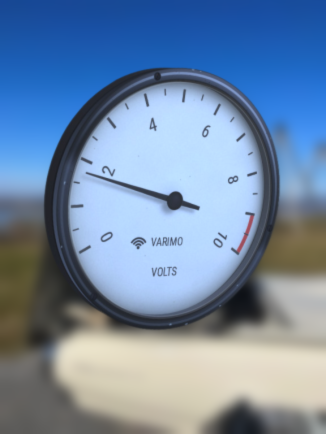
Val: V 1.75
